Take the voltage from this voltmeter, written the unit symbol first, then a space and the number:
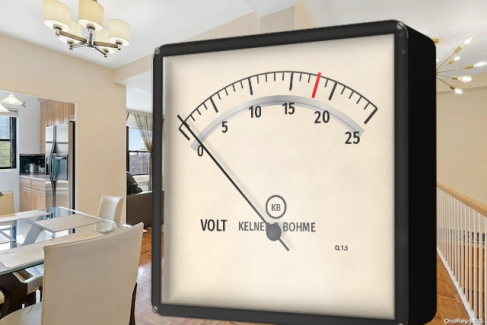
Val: V 1
